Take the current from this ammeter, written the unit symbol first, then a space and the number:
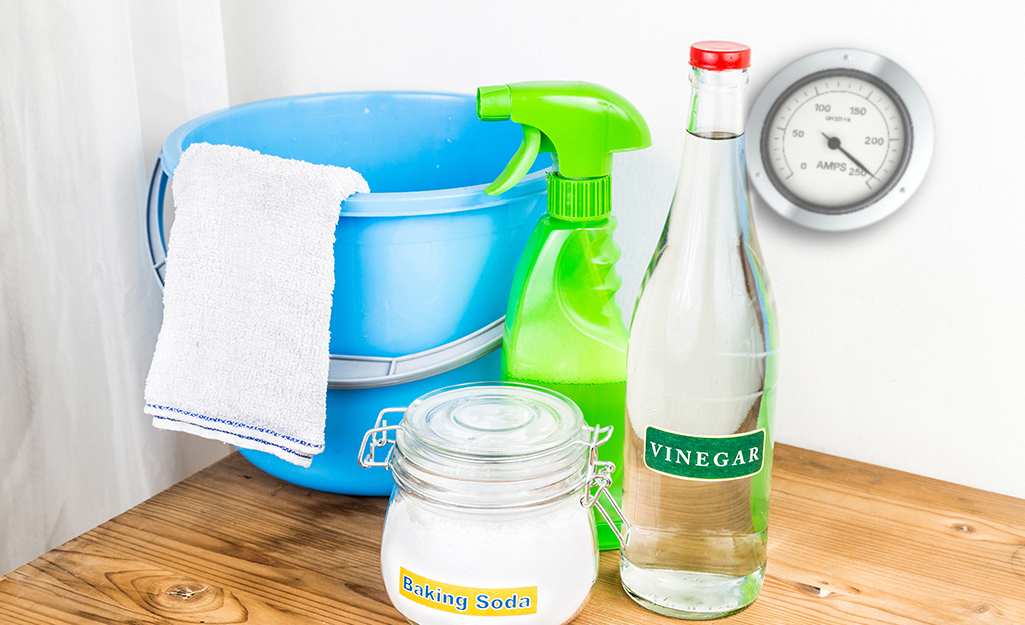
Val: A 240
